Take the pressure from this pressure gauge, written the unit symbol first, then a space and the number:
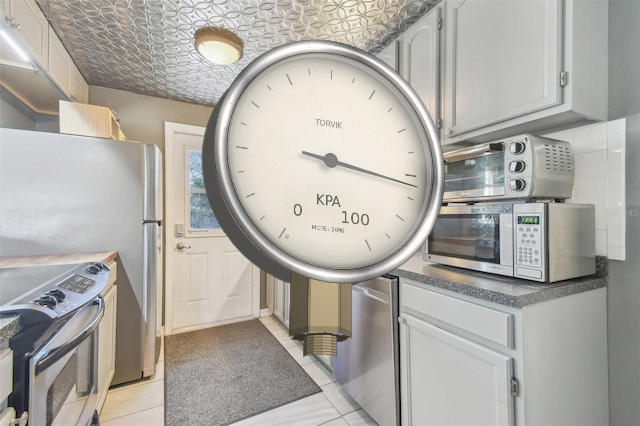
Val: kPa 82.5
